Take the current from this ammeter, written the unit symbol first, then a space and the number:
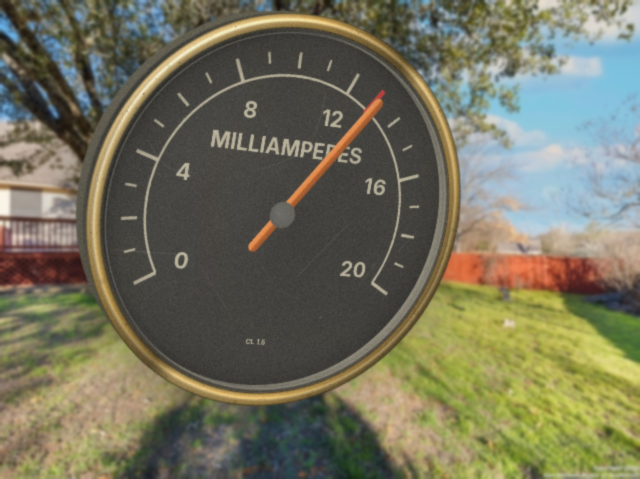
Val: mA 13
